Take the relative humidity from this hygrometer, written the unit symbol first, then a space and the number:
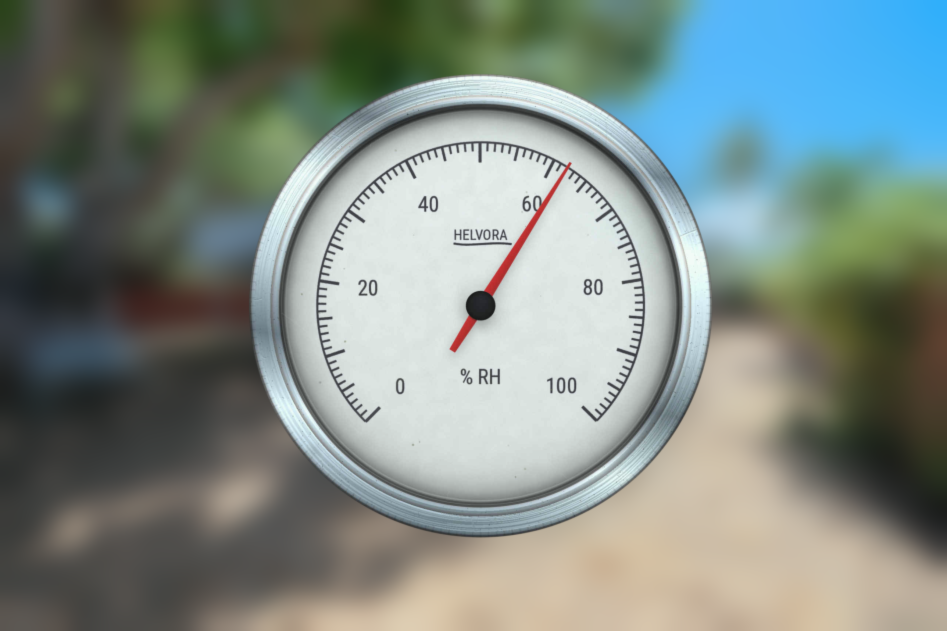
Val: % 62
